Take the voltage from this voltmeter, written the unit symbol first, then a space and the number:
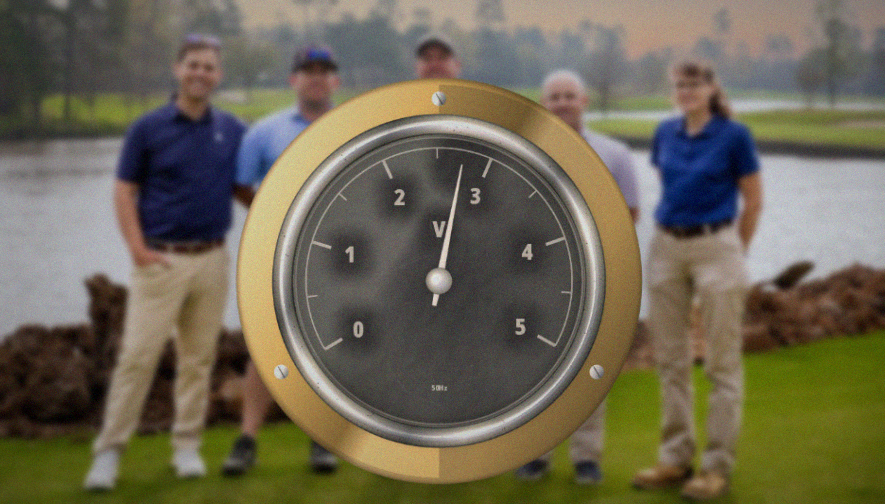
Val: V 2.75
